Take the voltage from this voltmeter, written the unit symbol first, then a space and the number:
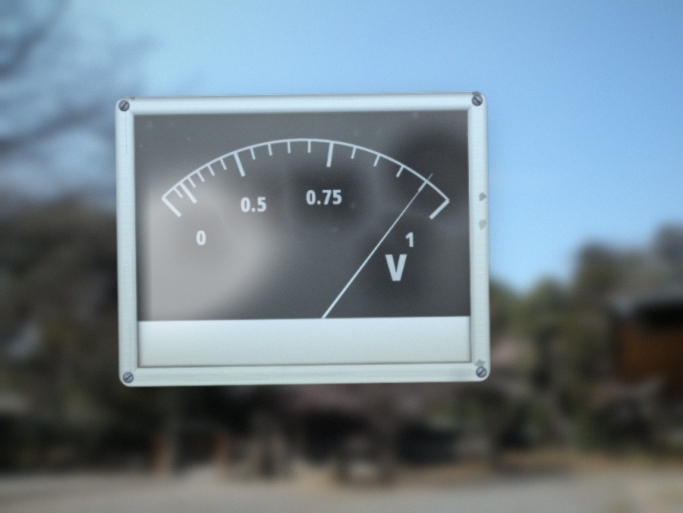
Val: V 0.95
